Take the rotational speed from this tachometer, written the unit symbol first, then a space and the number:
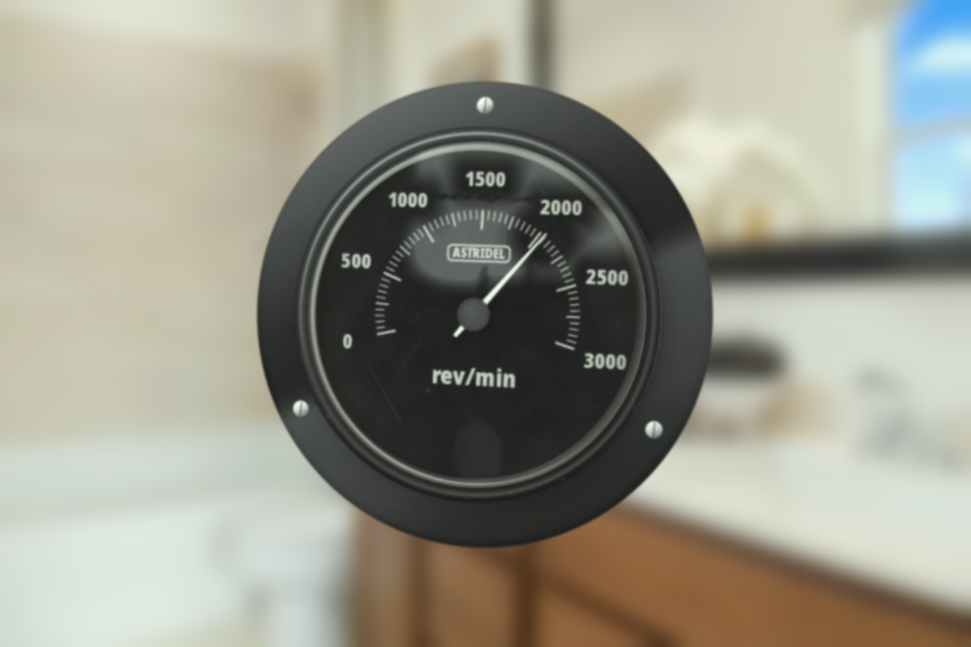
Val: rpm 2050
